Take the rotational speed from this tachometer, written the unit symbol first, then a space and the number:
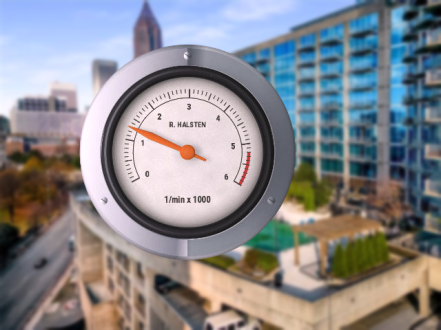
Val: rpm 1300
